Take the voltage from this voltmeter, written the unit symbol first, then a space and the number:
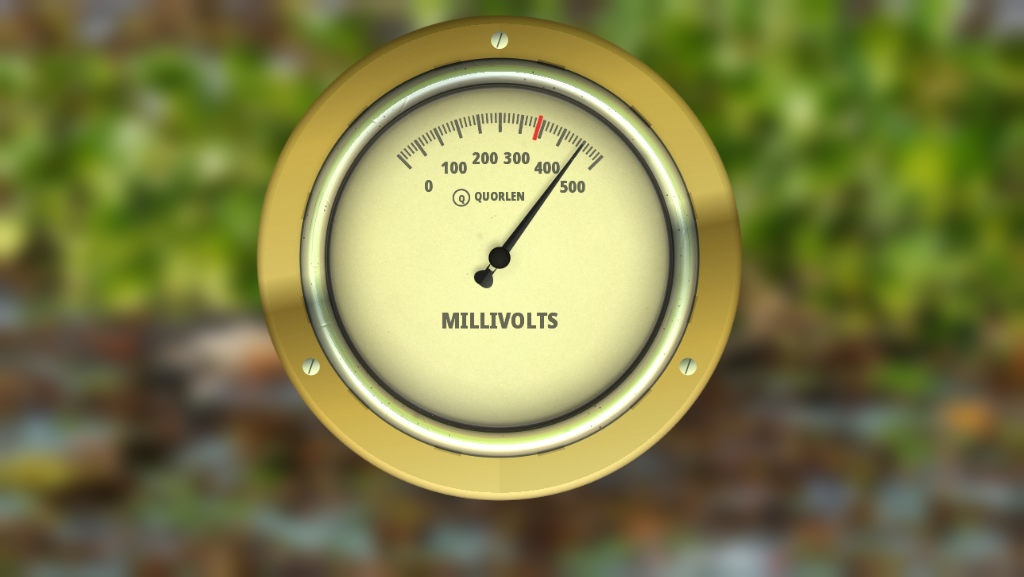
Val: mV 450
